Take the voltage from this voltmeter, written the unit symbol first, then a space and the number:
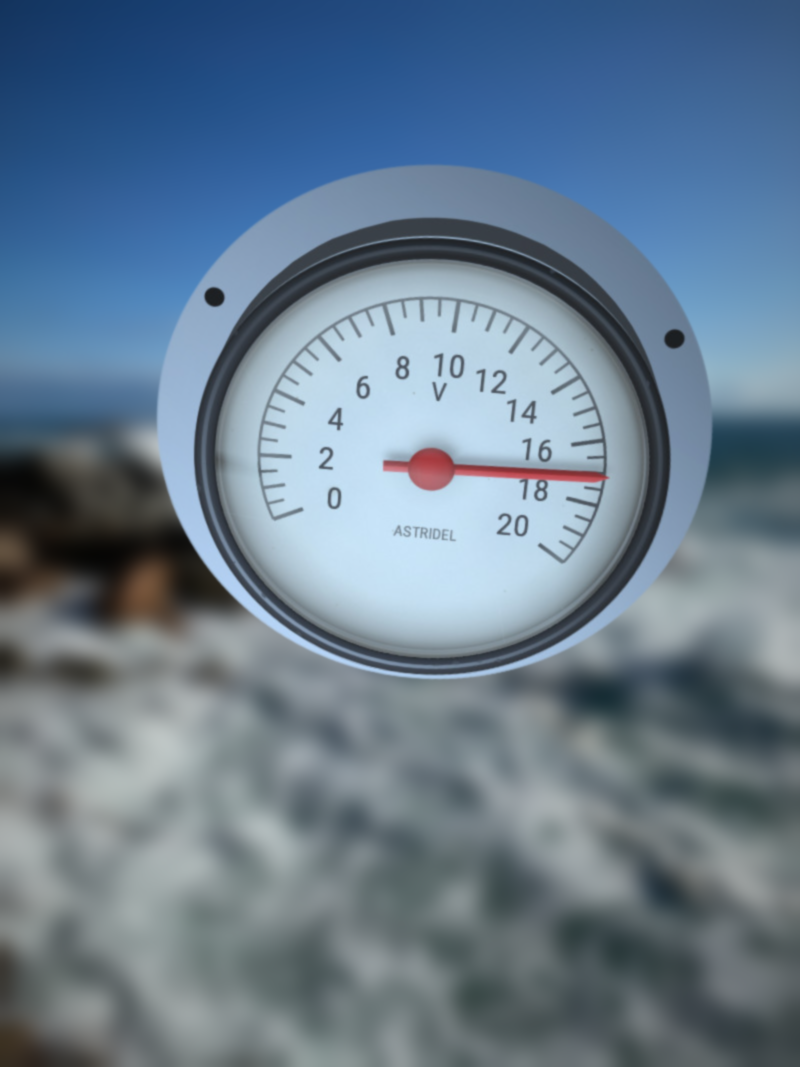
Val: V 17
